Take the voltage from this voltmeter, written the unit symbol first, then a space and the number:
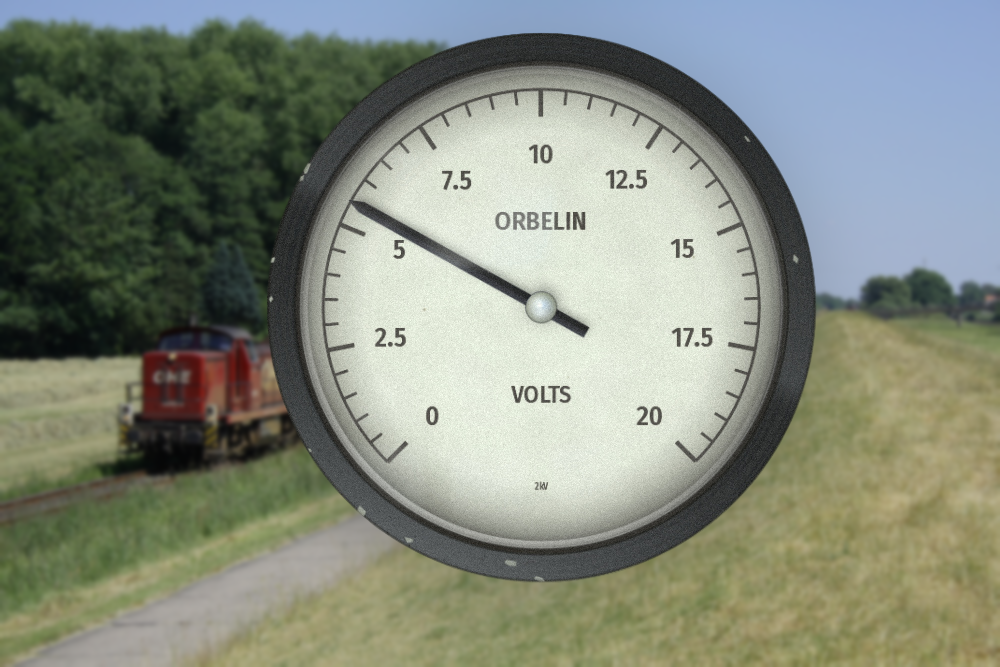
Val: V 5.5
